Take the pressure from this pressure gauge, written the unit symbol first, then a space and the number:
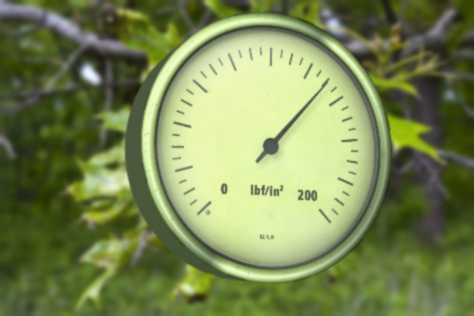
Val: psi 130
